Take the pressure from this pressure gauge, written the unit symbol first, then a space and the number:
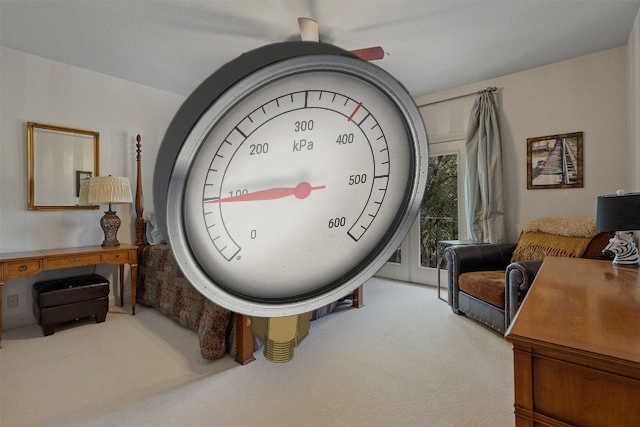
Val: kPa 100
